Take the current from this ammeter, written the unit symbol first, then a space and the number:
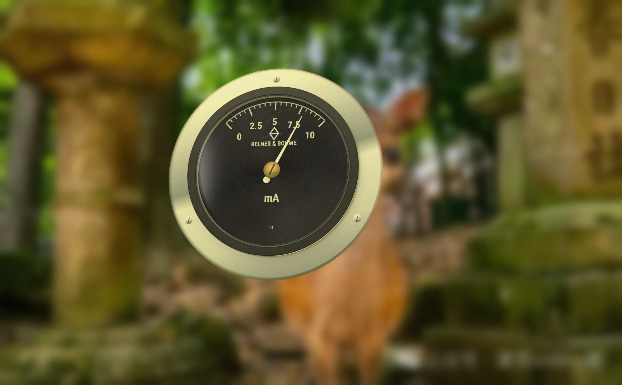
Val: mA 8
